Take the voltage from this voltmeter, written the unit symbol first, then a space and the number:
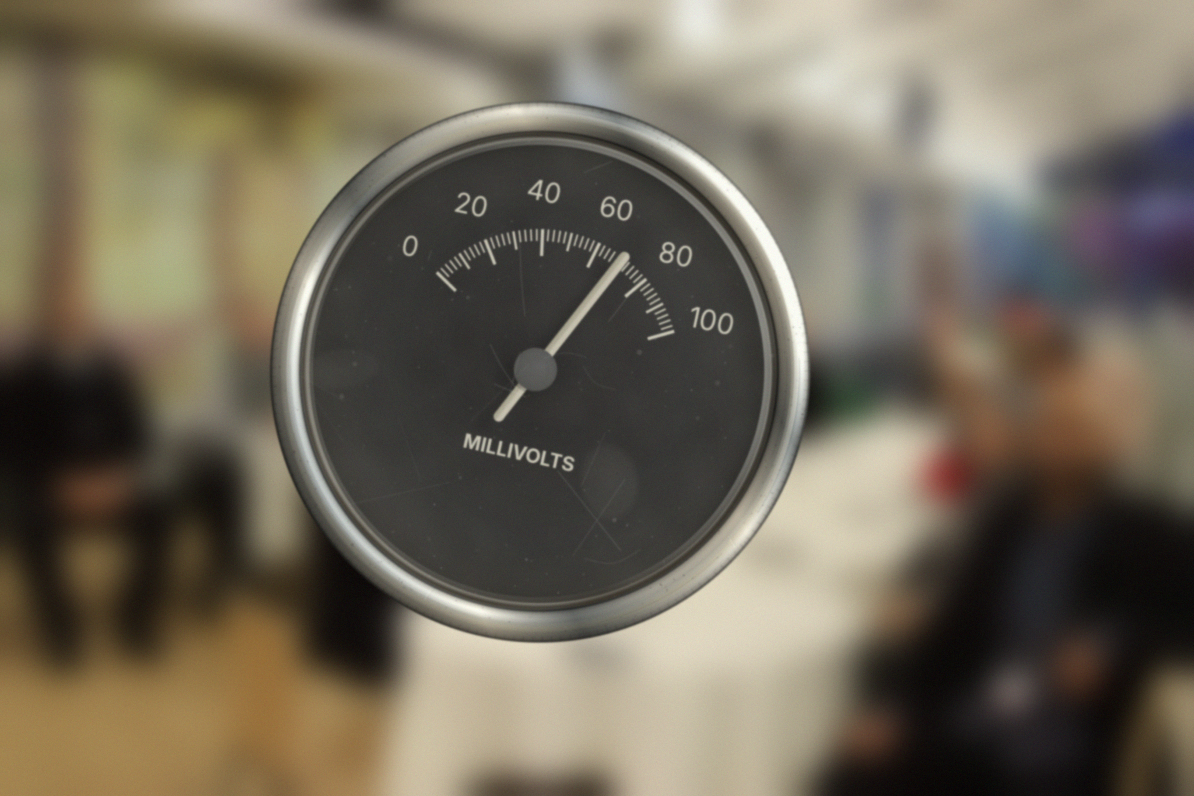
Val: mV 70
